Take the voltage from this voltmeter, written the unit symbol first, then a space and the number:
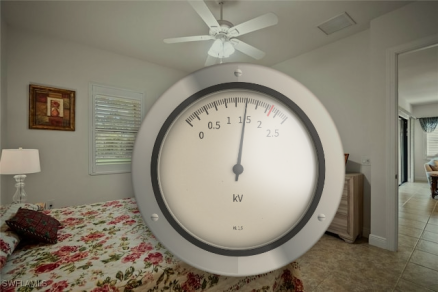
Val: kV 1.5
